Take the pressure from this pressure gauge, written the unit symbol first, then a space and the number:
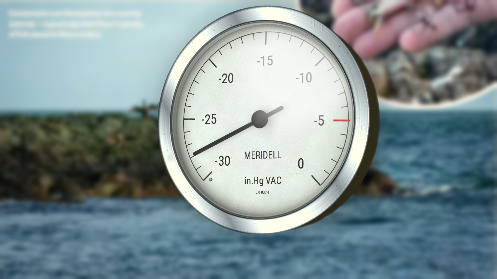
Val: inHg -28
